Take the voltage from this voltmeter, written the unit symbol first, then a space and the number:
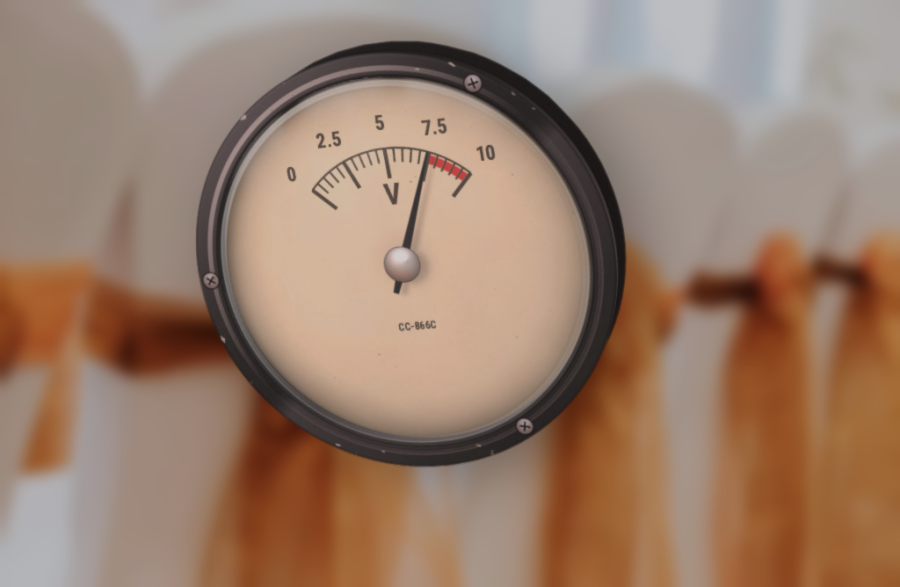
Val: V 7.5
